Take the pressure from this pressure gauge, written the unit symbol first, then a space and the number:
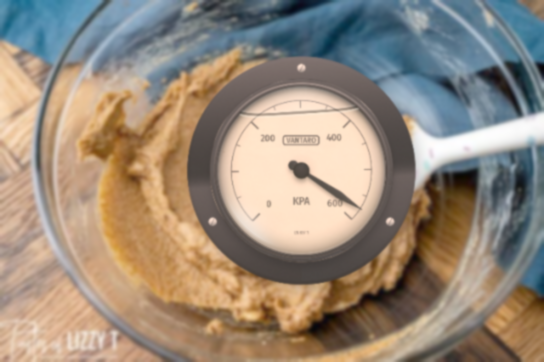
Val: kPa 575
